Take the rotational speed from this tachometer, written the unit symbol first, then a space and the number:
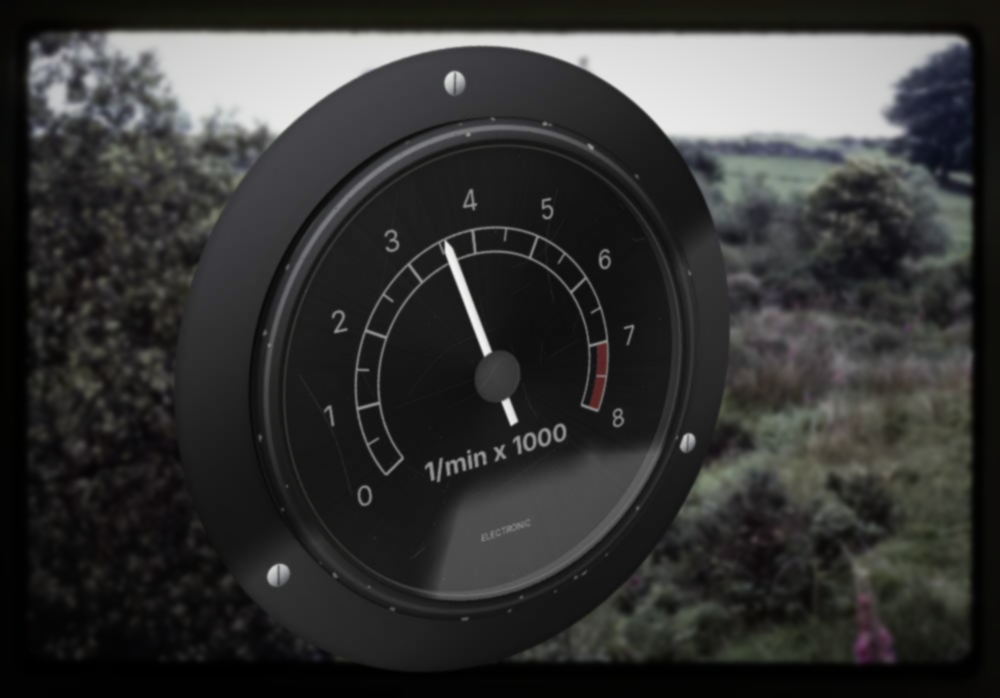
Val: rpm 3500
